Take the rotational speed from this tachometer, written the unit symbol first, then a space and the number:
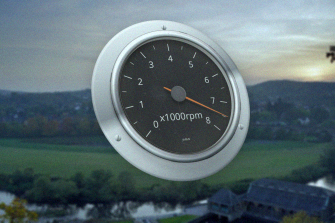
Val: rpm 7500
